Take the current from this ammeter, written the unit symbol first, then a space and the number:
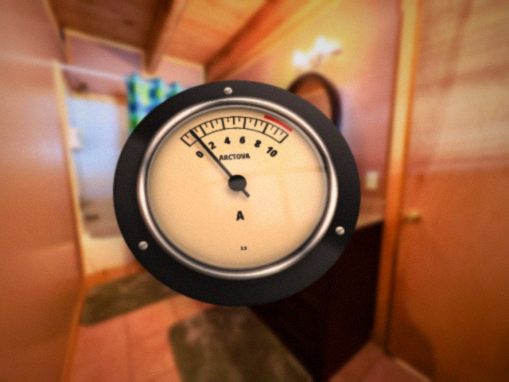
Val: A 1
